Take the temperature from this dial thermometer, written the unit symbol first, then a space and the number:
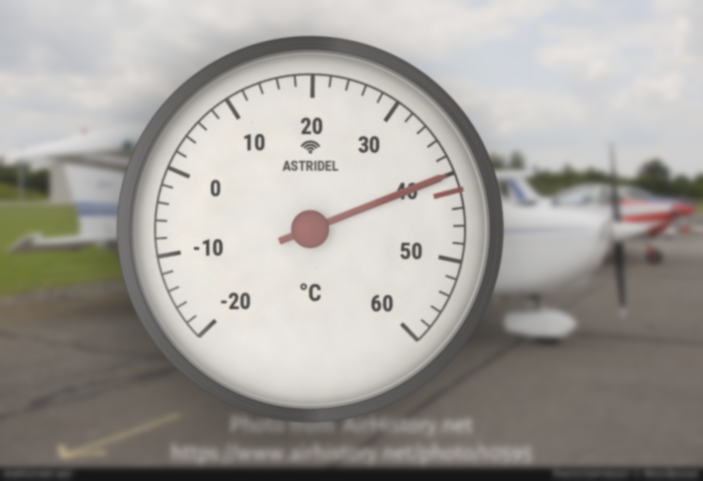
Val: °C 40
